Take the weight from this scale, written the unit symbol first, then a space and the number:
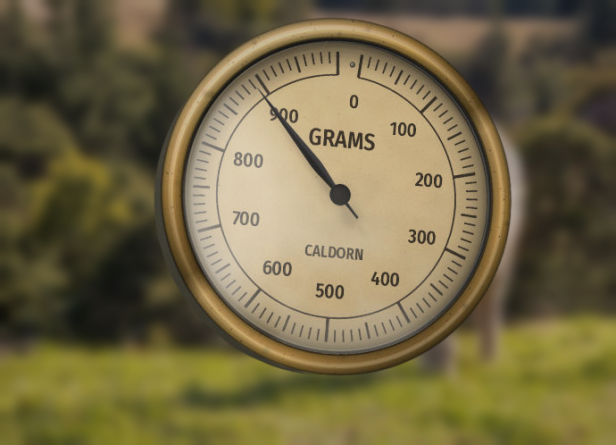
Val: g 890
